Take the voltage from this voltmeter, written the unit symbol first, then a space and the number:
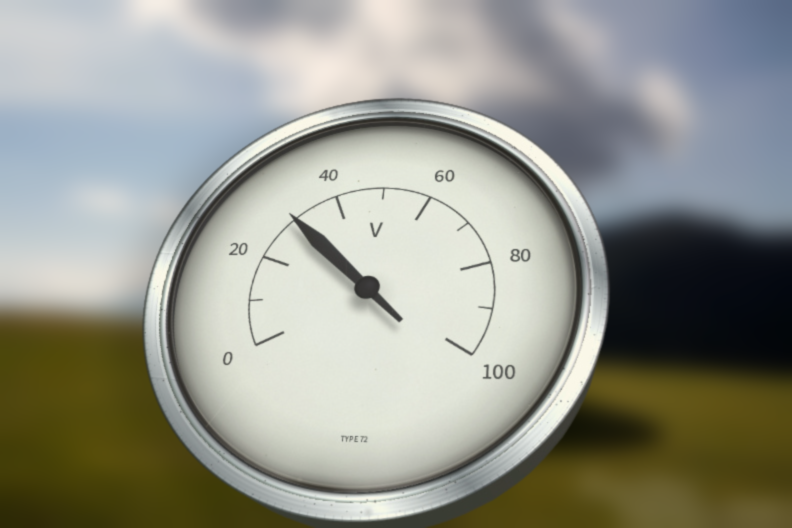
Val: V 30
